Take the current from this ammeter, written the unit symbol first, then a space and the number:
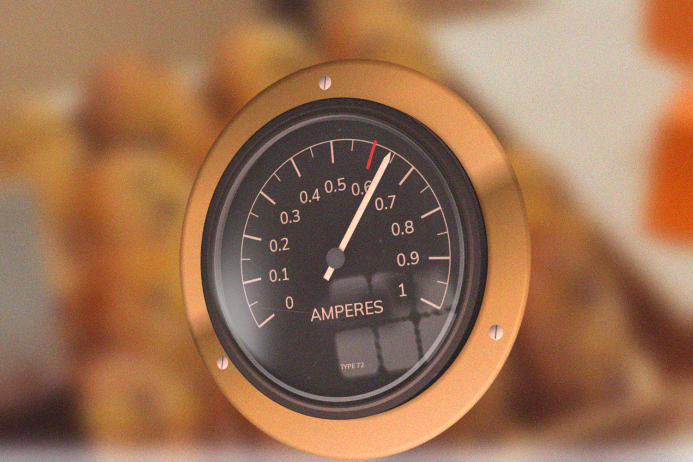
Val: A 0.65
